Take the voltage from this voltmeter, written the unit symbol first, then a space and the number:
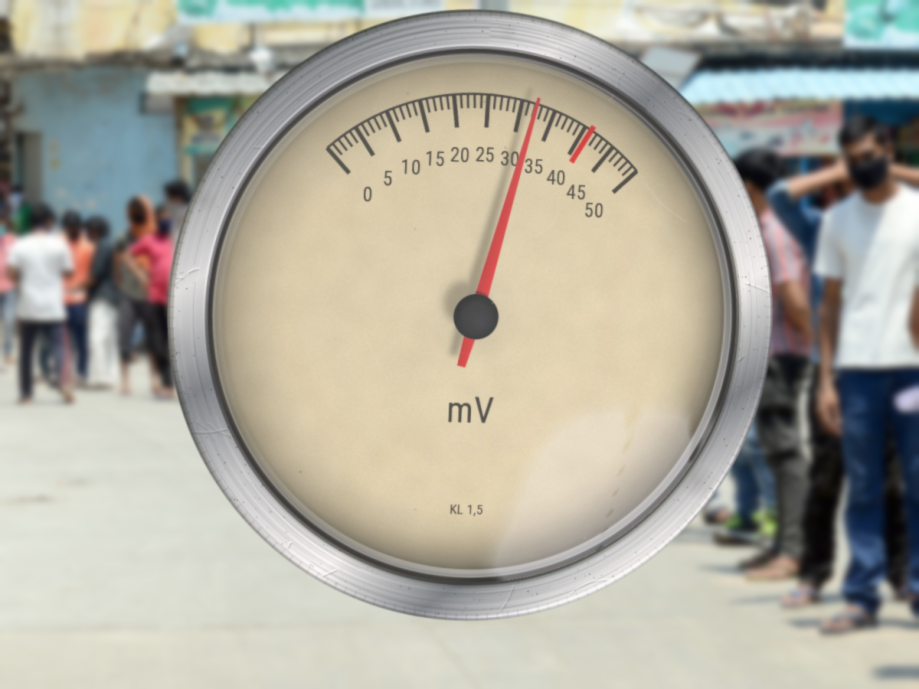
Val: mV 32
